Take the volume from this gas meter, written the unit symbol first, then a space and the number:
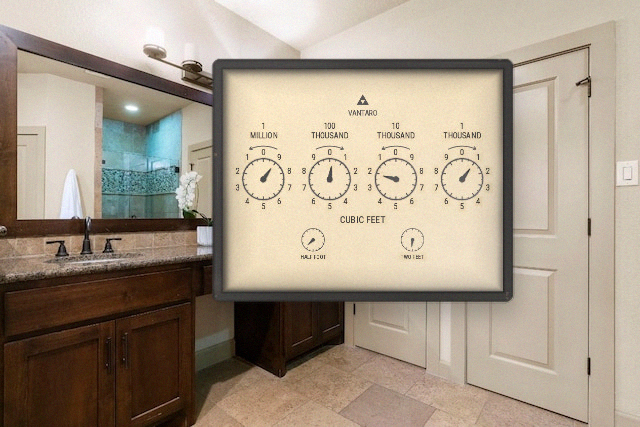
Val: ft³ 902100
